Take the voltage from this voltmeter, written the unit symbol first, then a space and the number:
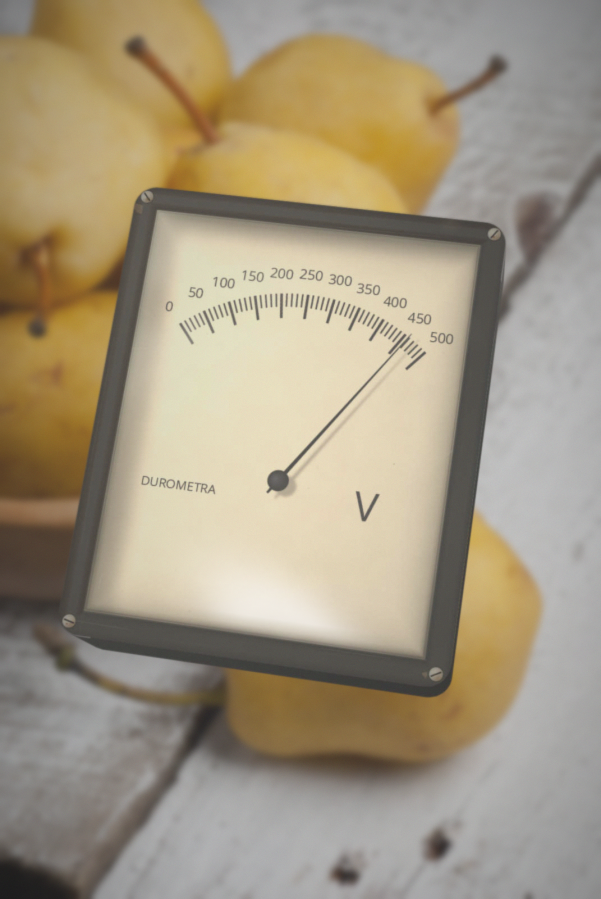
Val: V 460
